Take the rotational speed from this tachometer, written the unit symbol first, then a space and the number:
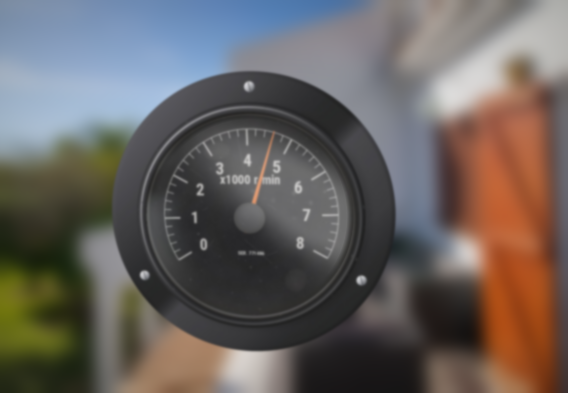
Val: rpm 4600
